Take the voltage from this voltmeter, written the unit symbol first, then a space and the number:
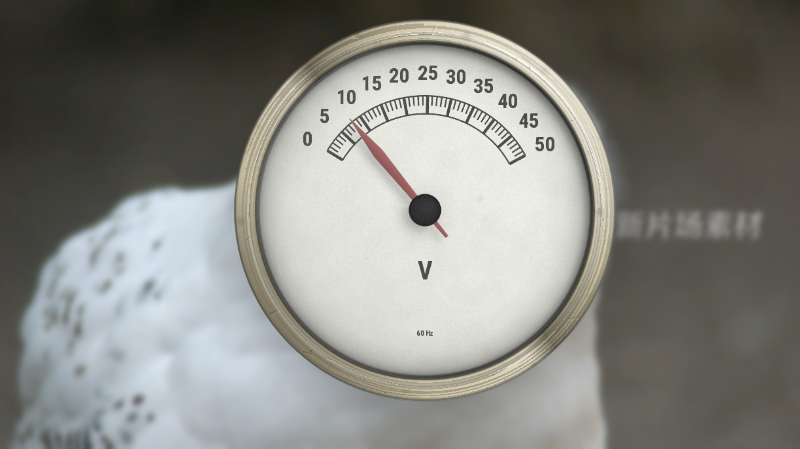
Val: V 8
